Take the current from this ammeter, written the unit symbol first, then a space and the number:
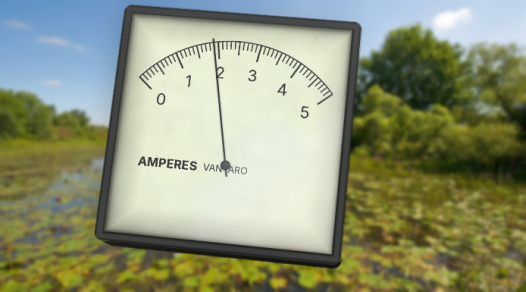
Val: A 1.9
